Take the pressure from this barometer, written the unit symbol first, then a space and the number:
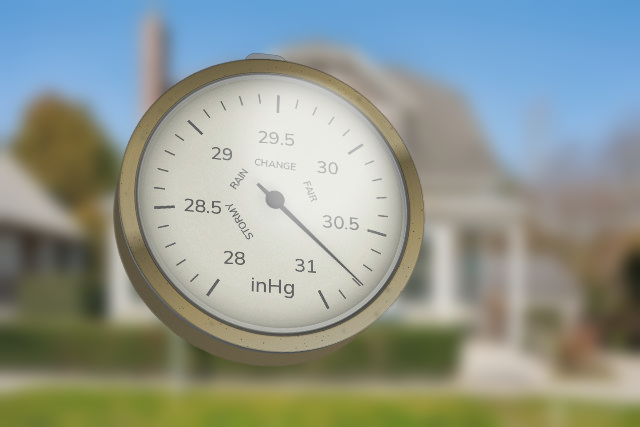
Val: inHg 30.8
